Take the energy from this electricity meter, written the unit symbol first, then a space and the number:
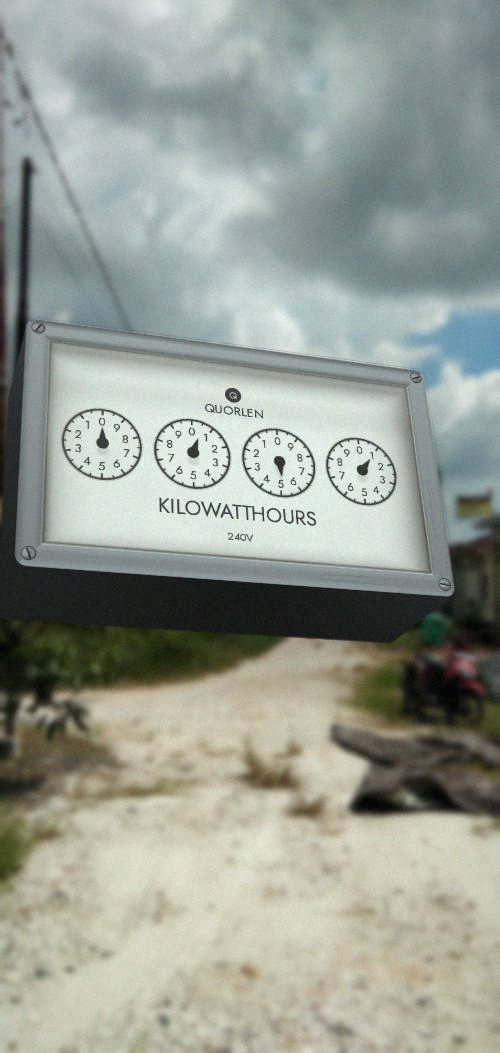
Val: kWh 51
